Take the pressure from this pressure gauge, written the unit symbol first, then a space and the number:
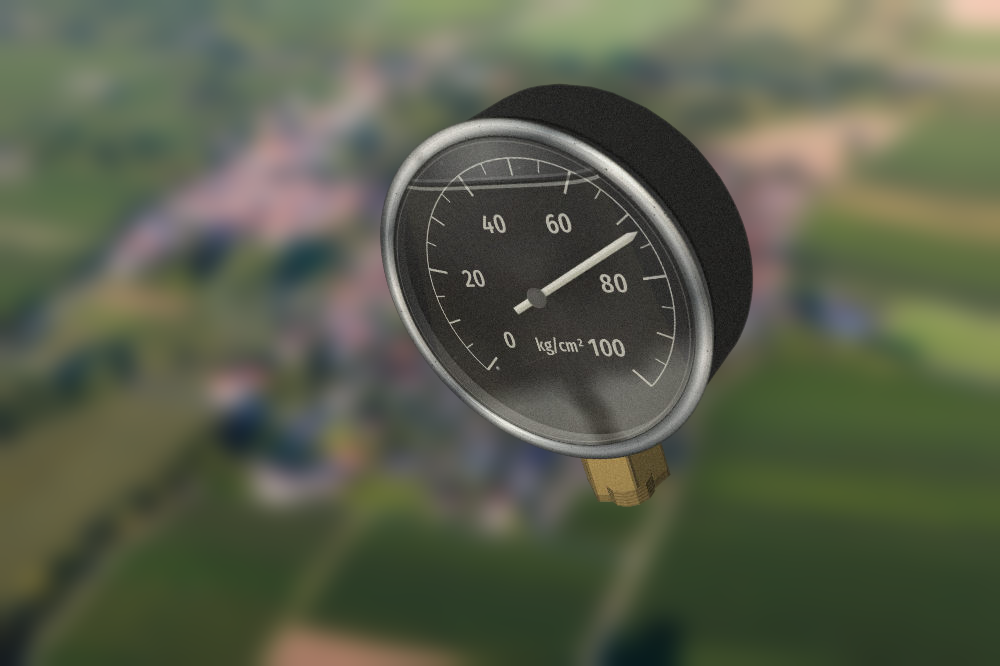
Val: kg/cm² 72.5
